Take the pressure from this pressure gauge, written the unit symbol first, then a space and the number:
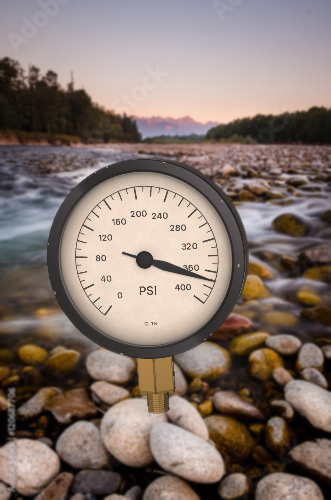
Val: psi 370
